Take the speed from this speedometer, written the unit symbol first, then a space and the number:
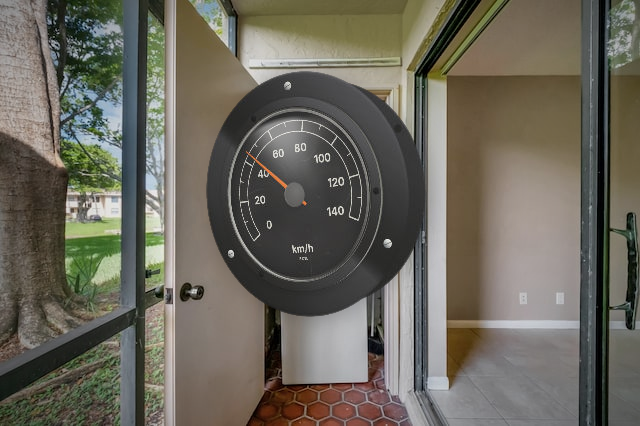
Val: km/h 45
